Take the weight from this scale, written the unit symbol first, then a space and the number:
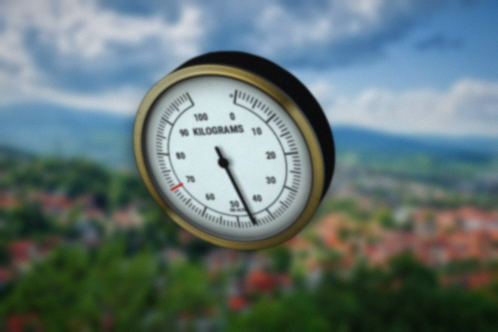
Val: kg 45
